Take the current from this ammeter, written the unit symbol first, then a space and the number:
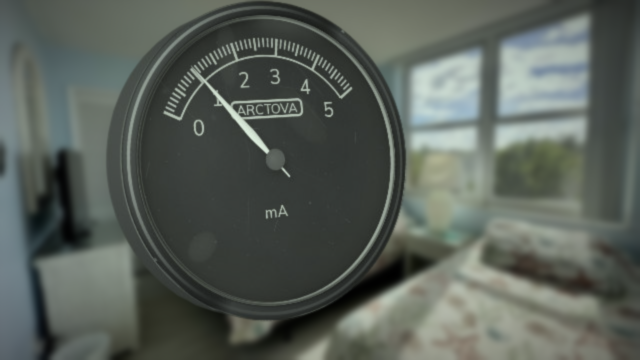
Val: mA 1
